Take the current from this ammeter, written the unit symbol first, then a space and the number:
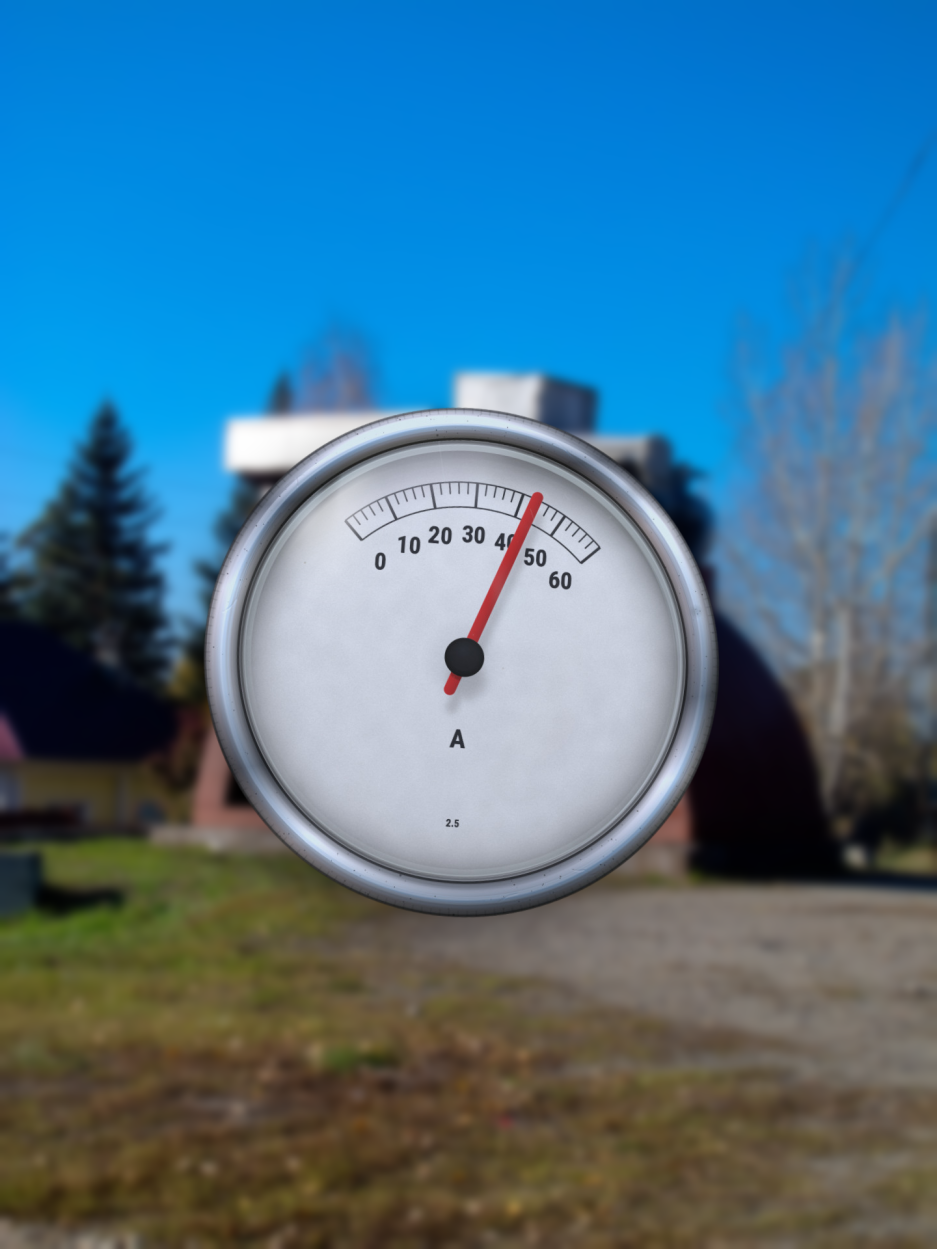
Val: A 43
